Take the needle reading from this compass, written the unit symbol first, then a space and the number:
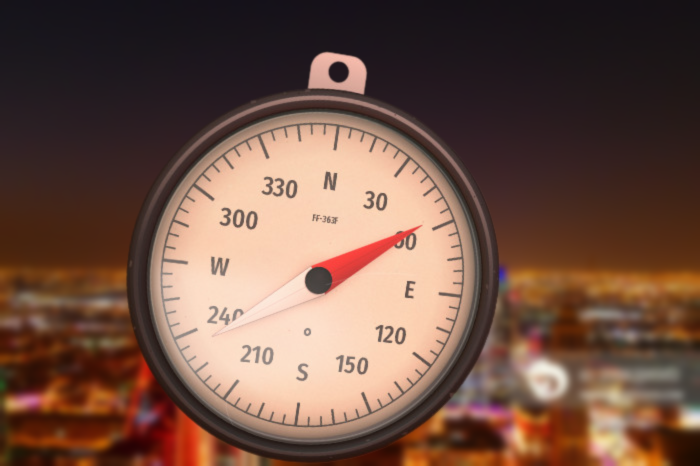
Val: ° 55
